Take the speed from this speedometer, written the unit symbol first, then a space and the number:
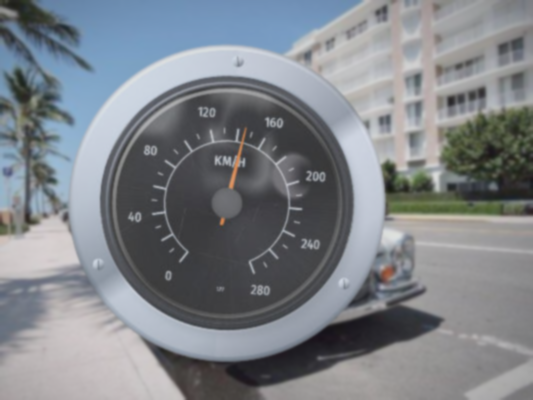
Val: km/h 145
